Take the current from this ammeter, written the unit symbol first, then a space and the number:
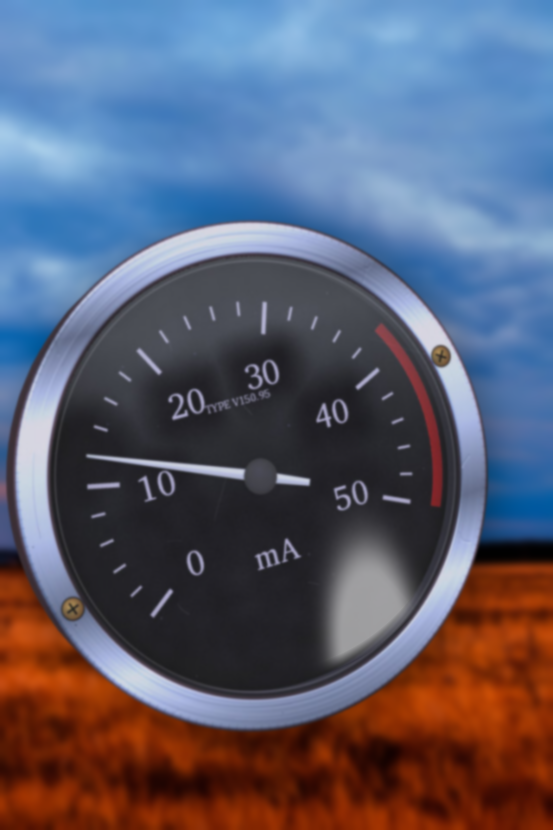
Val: mA 12
